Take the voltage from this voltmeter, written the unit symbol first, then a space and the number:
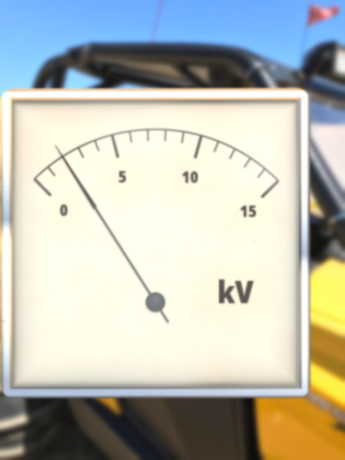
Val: kV 2
